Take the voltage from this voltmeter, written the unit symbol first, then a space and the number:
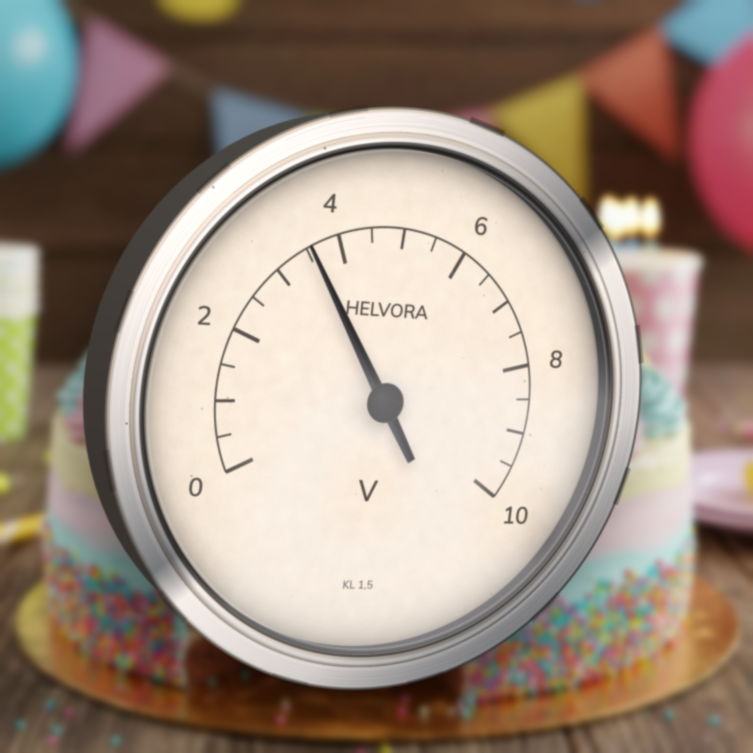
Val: V 3.5
